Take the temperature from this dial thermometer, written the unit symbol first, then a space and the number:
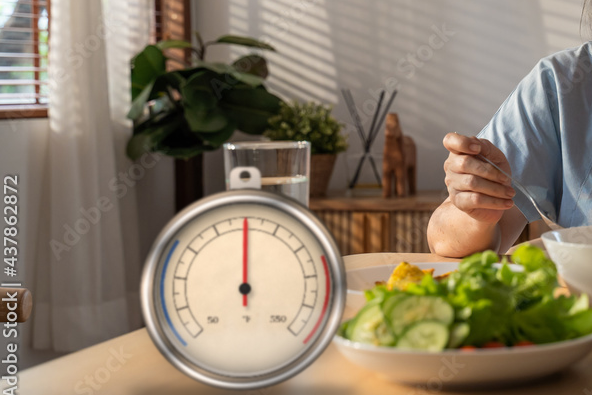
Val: °F 300
